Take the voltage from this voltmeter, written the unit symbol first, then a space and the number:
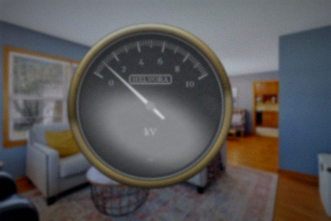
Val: kV 1
